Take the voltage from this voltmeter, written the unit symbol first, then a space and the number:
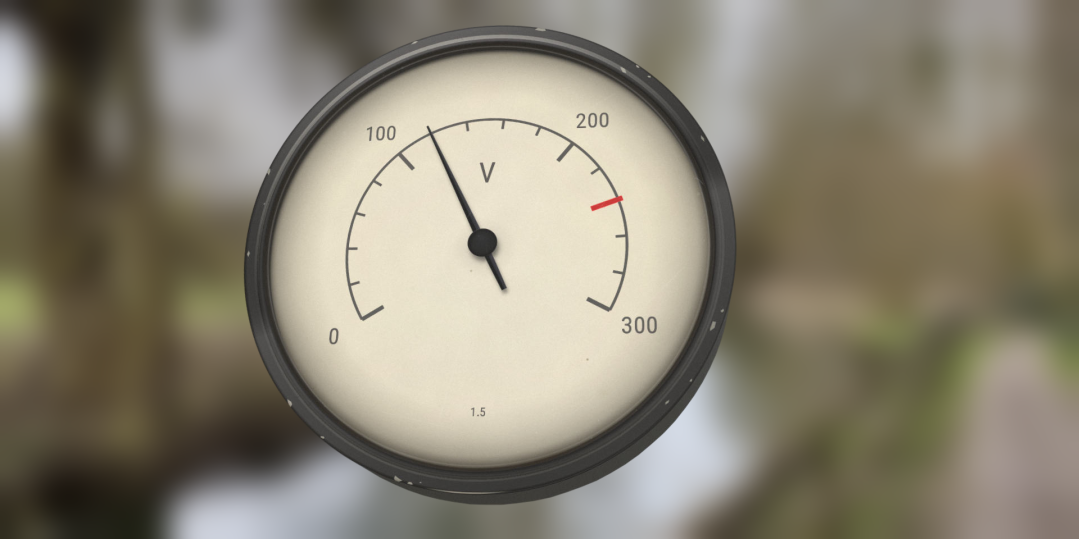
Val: V 120
